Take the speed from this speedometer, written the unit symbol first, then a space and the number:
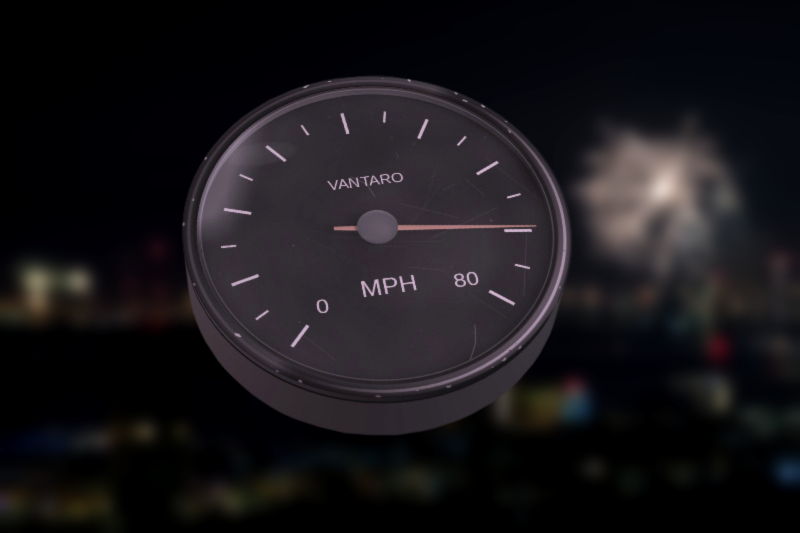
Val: mph 70
